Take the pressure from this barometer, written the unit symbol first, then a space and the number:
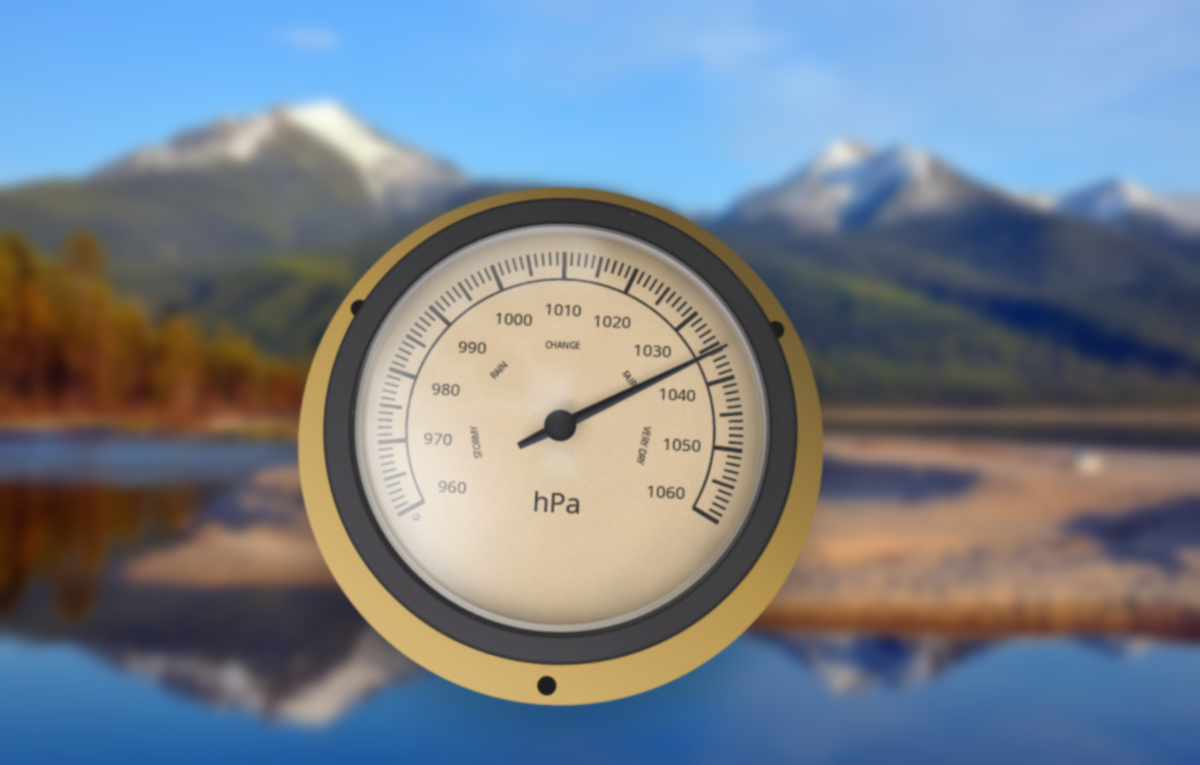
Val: hPa 1036
